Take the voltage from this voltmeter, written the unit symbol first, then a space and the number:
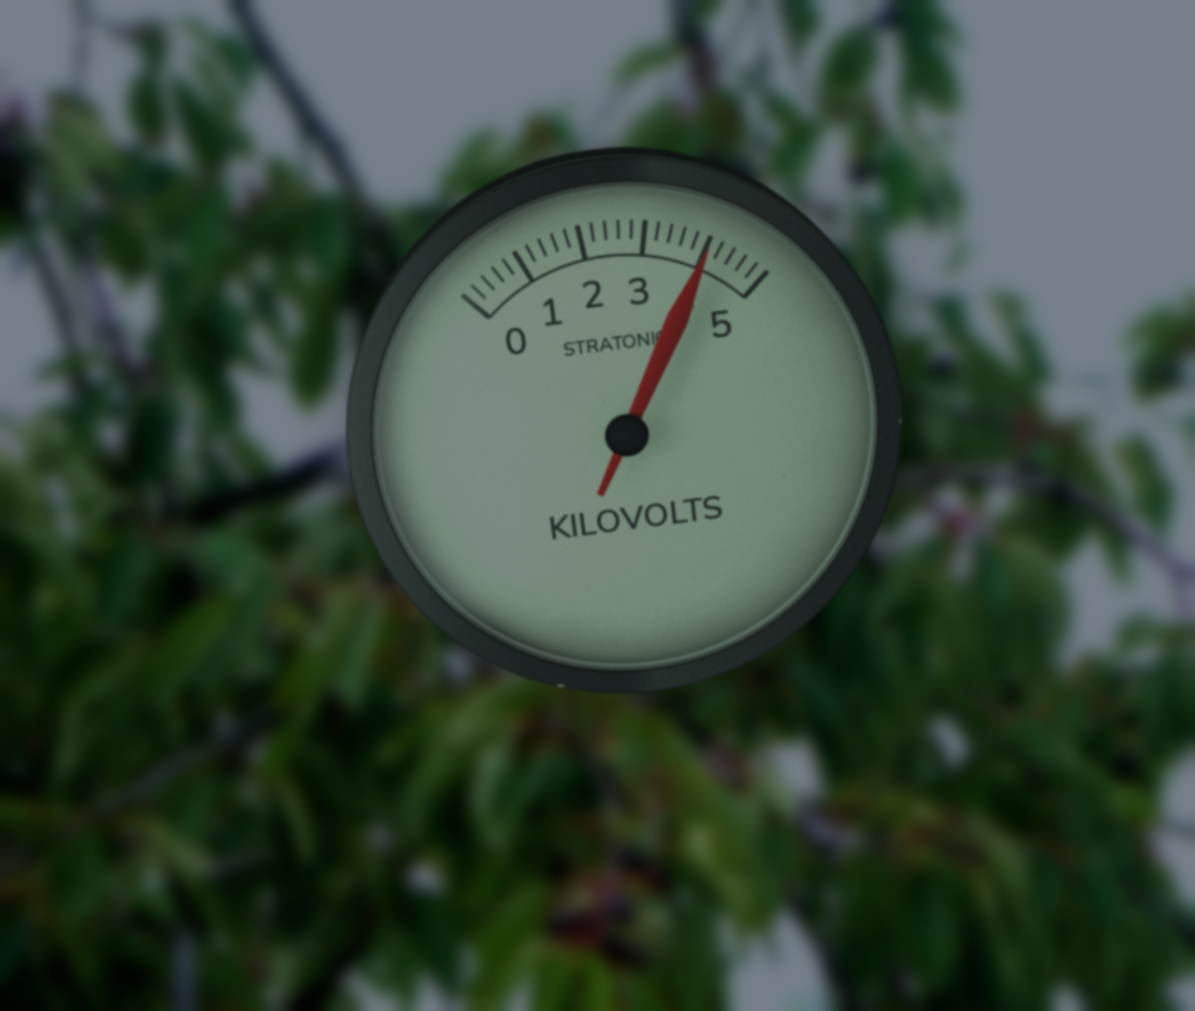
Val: kV 4
